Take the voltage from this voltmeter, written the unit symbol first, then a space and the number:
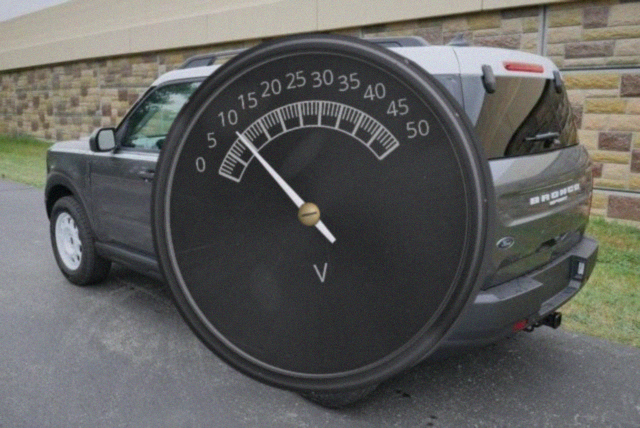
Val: V 10
